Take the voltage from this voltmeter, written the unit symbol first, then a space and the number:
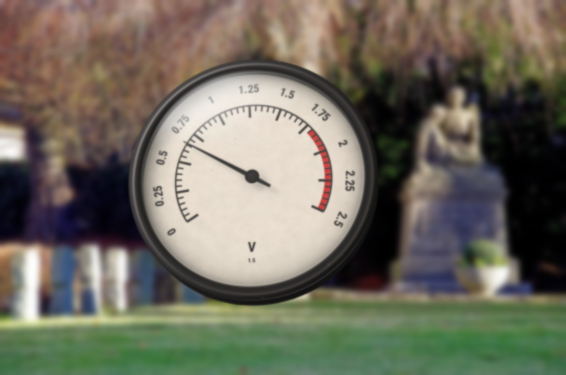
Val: V 0.65
